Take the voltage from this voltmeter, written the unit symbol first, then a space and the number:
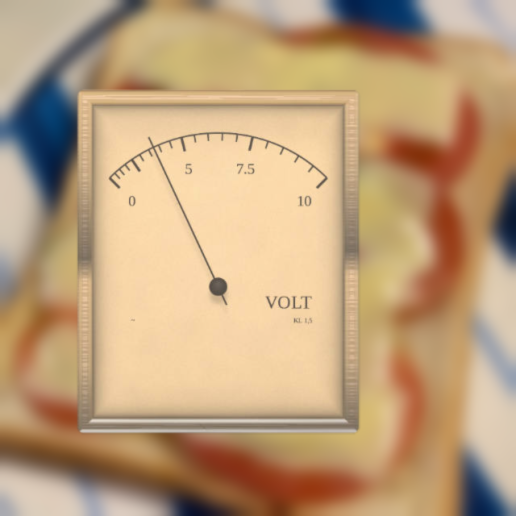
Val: V 3.75
